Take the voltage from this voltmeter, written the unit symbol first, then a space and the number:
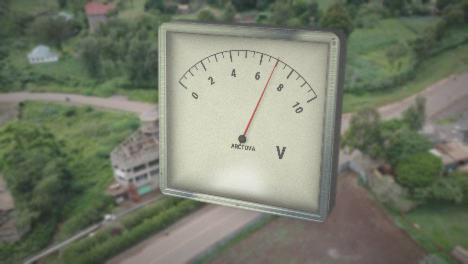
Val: V 7
